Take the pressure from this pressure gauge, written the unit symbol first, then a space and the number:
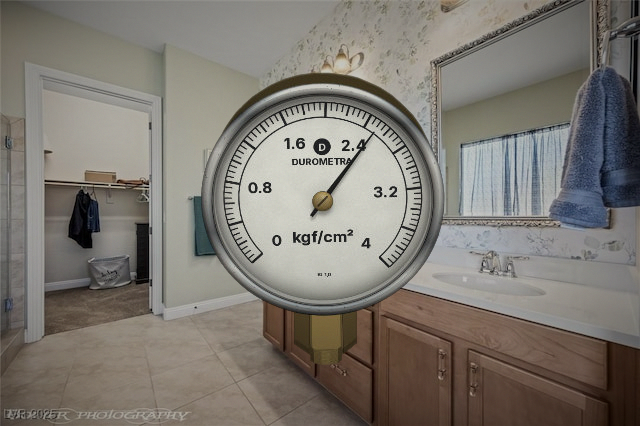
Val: kg/cm² 2.5
